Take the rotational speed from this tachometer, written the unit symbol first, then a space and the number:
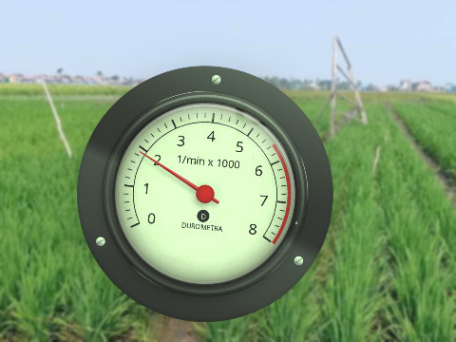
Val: rpm 1900
